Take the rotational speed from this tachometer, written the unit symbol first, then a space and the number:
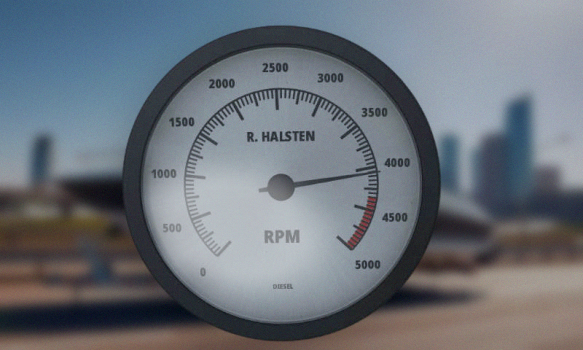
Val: rpm 4050
